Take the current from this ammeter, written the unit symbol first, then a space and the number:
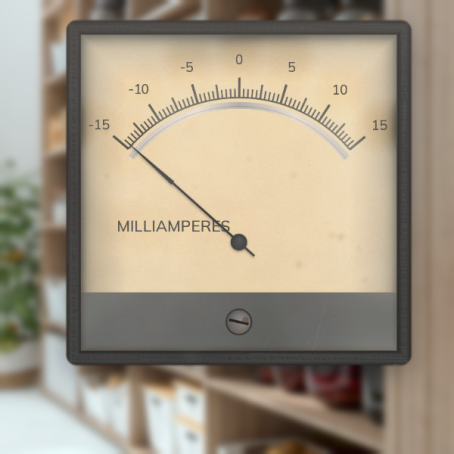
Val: mA -14.5
